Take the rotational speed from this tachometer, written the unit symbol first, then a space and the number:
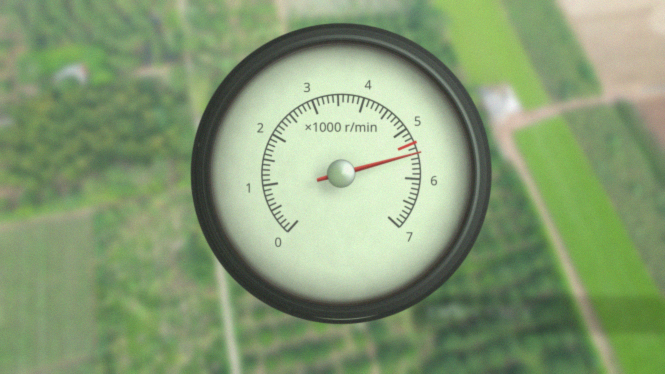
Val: rpm 5500
